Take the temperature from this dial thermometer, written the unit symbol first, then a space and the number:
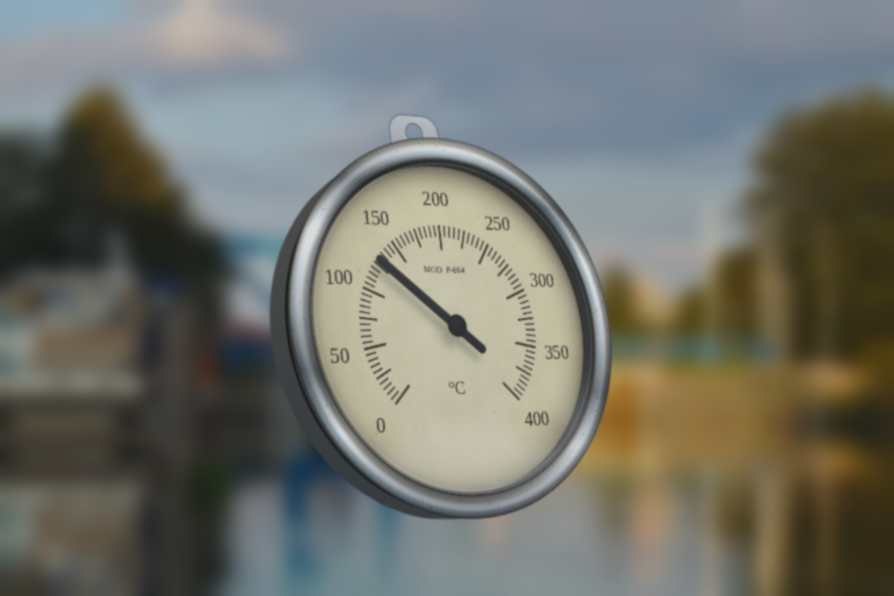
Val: °C 125
